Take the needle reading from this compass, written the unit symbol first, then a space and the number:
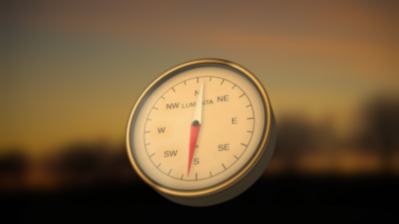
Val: ° 187.5
